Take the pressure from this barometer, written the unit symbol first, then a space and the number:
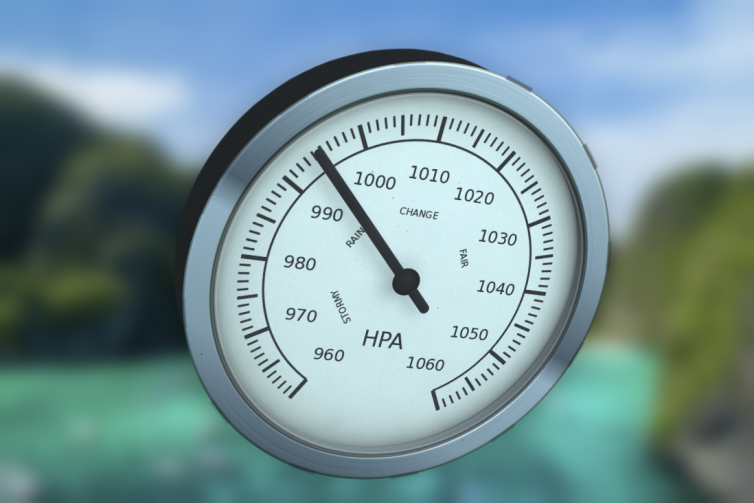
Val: hPa 994.5
